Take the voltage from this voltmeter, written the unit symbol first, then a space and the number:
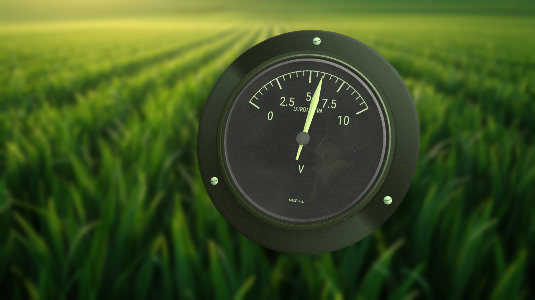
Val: V 6
